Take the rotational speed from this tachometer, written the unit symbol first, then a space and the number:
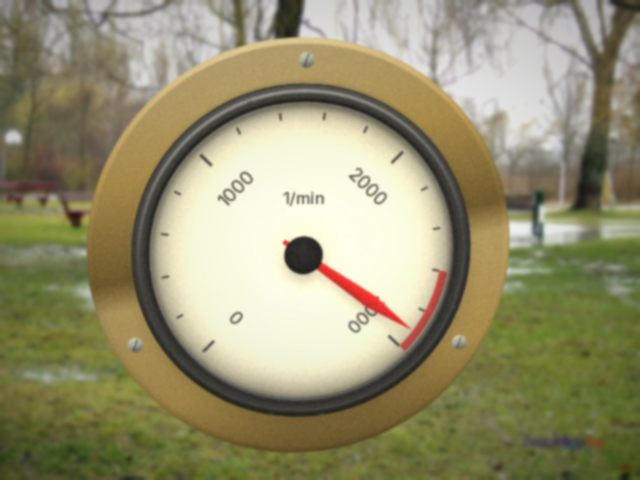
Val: rpm 2900
